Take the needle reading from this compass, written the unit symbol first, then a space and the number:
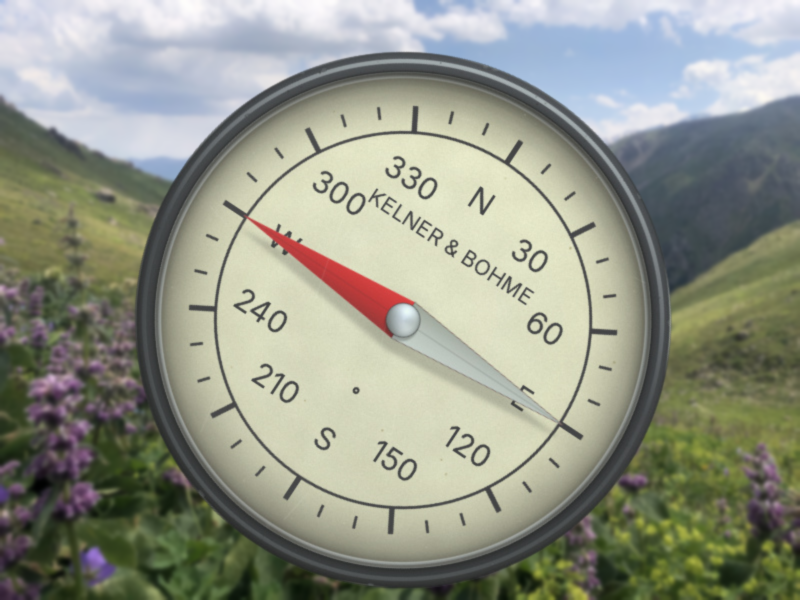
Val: ° 270
